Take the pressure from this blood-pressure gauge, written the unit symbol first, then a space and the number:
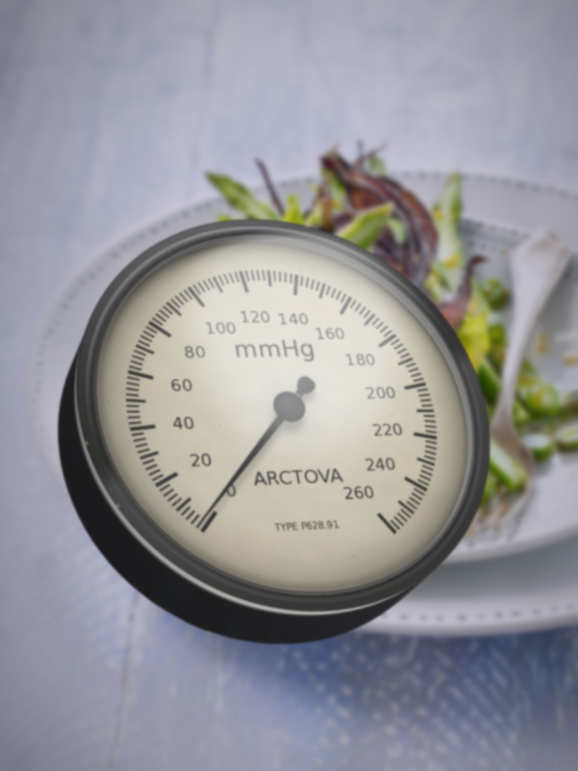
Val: mmHg 2
